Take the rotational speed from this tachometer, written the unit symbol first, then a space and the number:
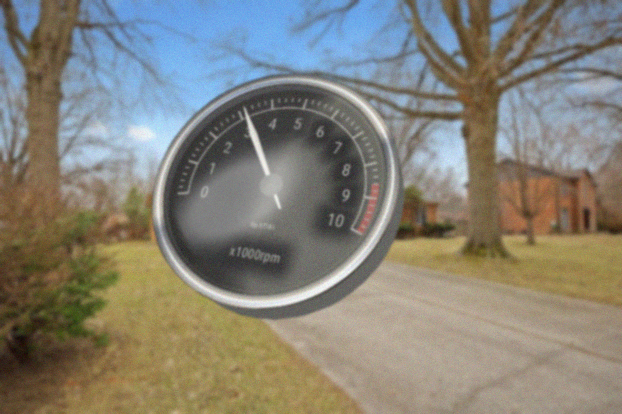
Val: rpm 3200
